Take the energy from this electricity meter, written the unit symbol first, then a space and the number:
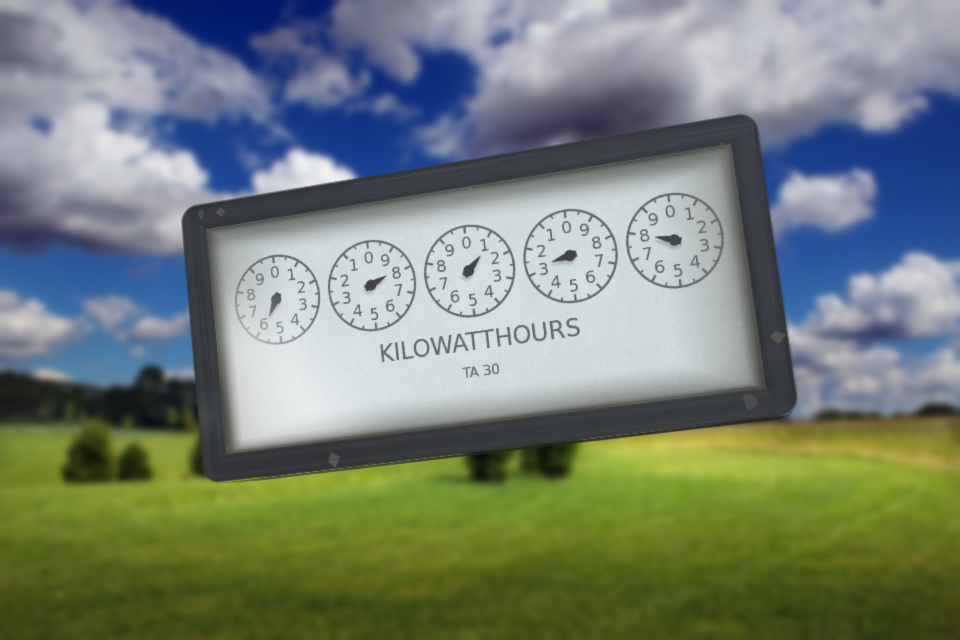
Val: kWh 58128
